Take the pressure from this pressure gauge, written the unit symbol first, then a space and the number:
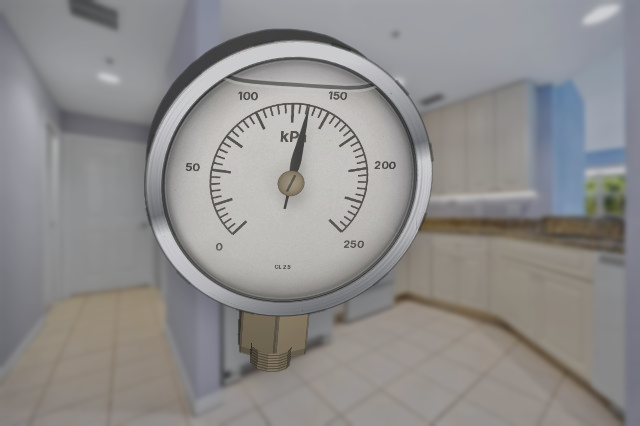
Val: kPa 135
